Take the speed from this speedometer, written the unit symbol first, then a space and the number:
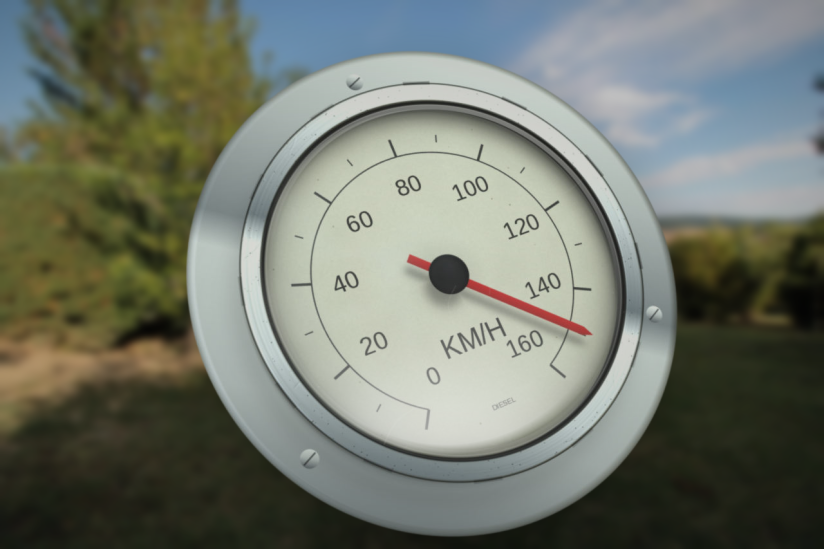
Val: km/h 150
